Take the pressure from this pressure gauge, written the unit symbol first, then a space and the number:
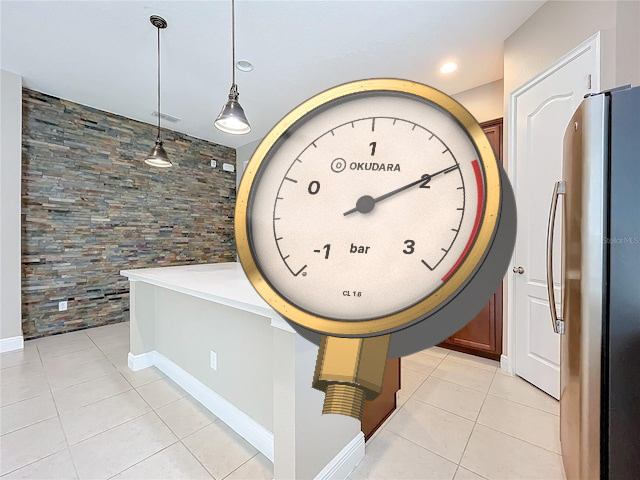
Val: bar 2
